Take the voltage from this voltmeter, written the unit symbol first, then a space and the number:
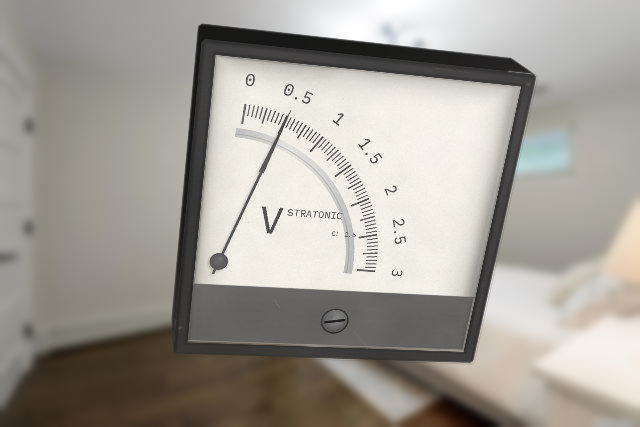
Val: V 0.5
